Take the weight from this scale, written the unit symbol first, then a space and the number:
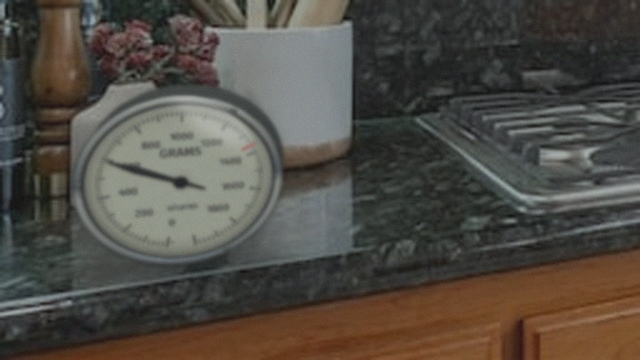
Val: g 600
